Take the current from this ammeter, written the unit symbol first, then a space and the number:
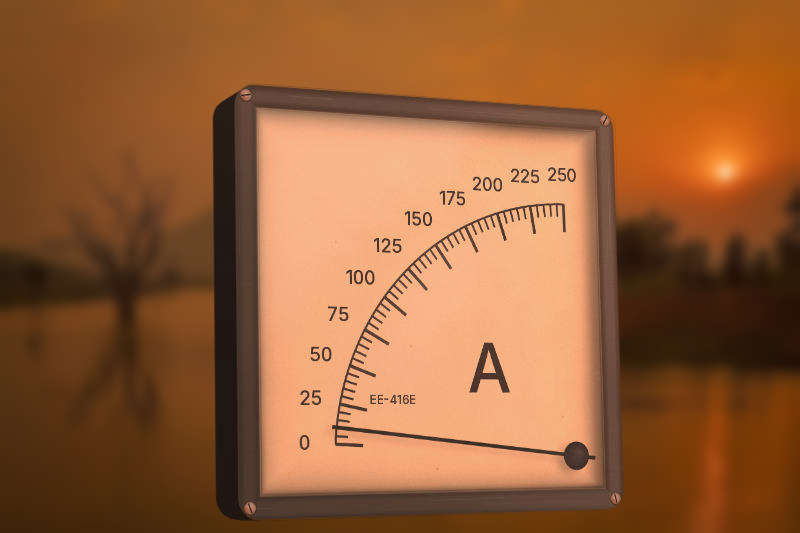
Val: A 10
